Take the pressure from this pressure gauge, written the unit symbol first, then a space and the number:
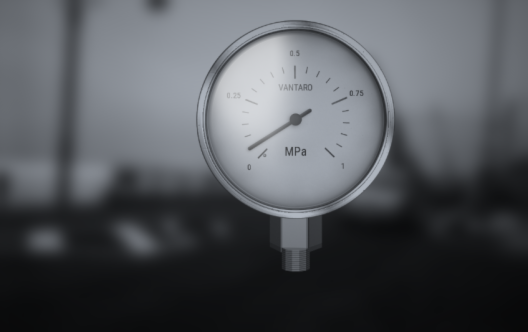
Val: MPa 0.05
